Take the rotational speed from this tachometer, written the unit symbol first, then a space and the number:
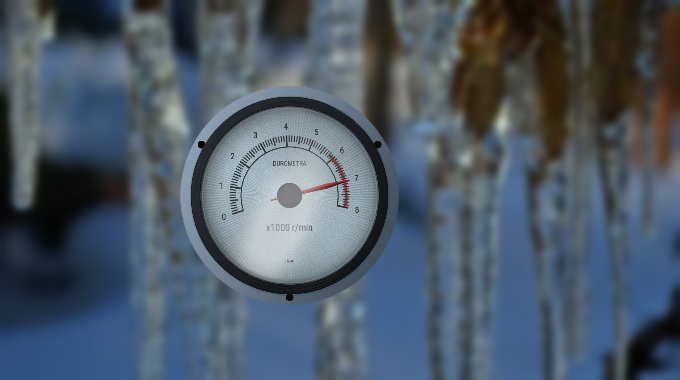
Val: rpm 7000
